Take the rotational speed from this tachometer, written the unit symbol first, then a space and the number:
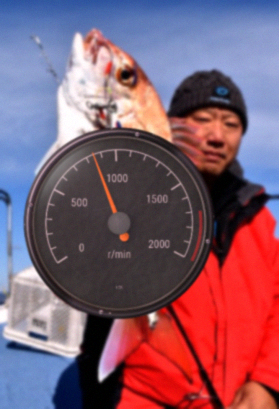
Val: rpm 850
